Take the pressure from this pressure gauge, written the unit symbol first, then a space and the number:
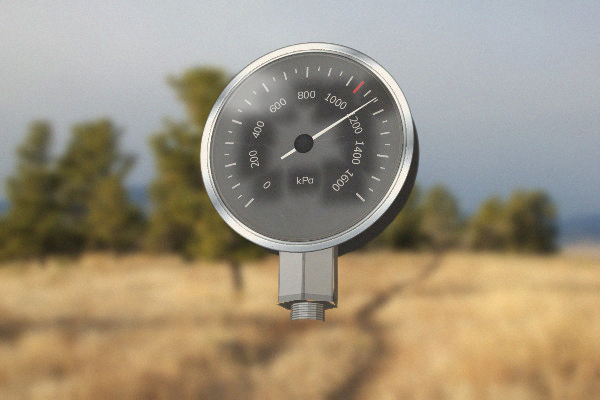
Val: kPa 1150
